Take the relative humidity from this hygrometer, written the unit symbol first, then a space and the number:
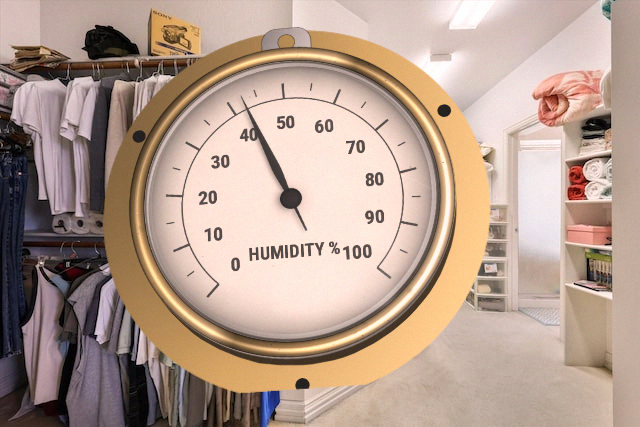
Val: % 42.5
